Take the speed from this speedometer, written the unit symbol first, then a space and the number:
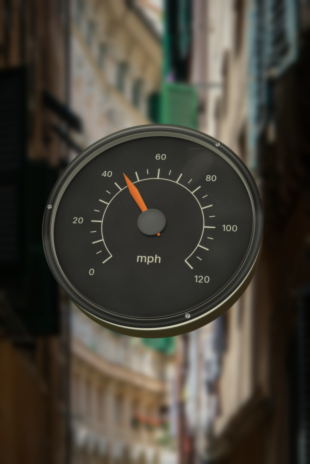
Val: mph 45
